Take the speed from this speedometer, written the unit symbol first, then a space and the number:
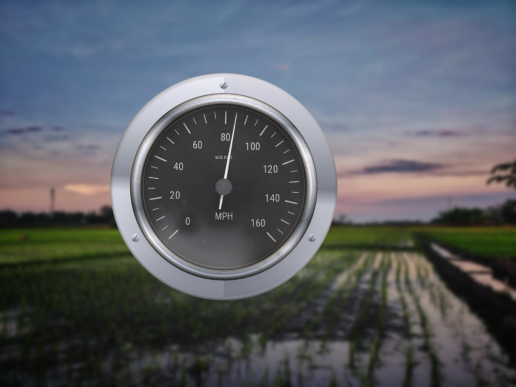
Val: mph 85
